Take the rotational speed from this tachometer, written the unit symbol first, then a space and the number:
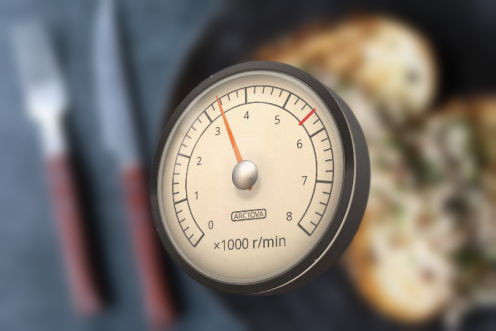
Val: rpm 3400
